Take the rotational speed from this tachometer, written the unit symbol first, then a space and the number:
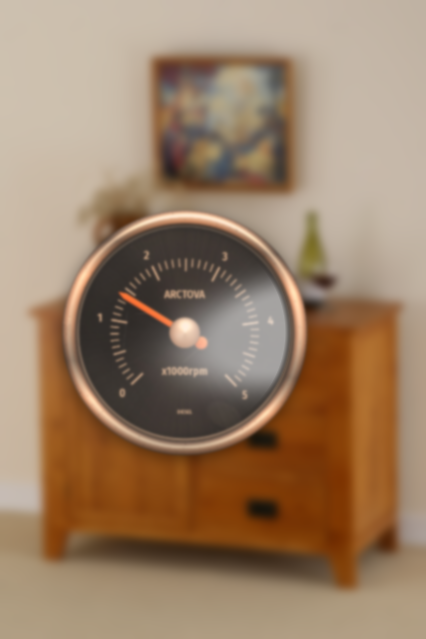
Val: rpm 1400
